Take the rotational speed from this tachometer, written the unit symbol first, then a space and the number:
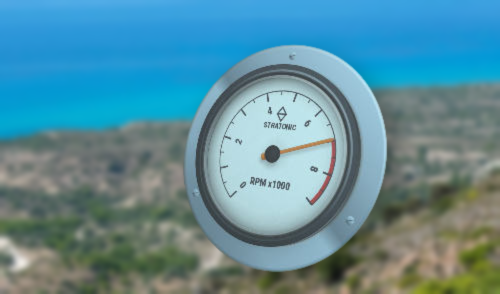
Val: rpm 7000
